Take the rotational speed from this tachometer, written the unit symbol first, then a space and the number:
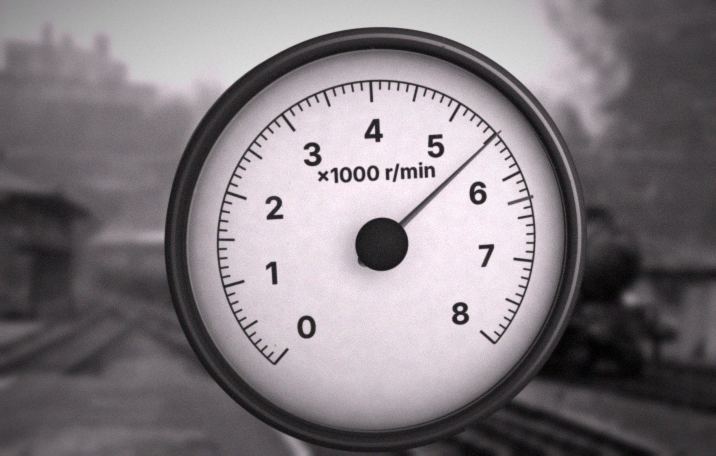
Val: rpm 5500
